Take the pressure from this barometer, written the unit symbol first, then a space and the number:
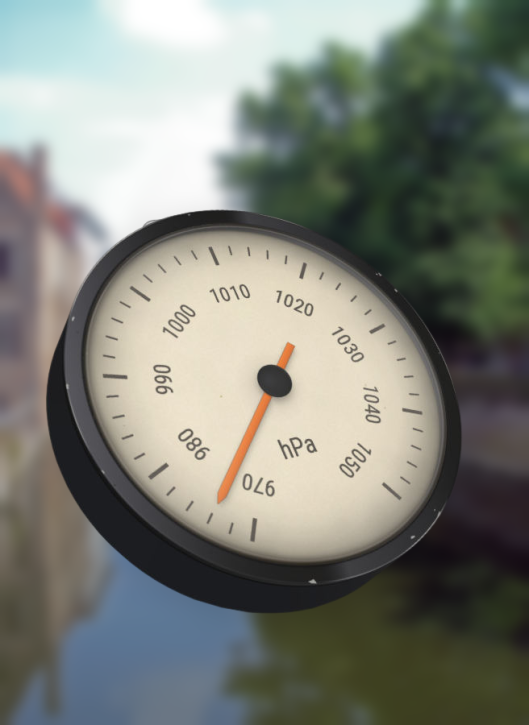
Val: hPa 974
